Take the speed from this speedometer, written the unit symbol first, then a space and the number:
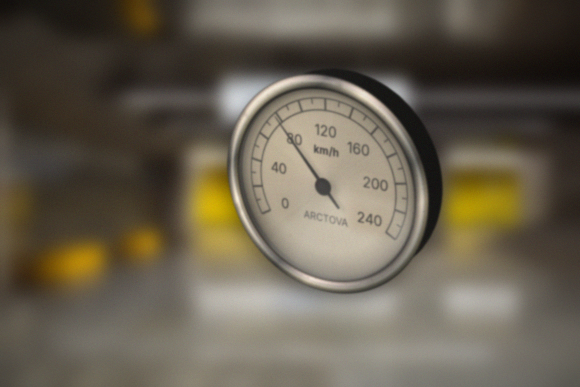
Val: km/h 80
